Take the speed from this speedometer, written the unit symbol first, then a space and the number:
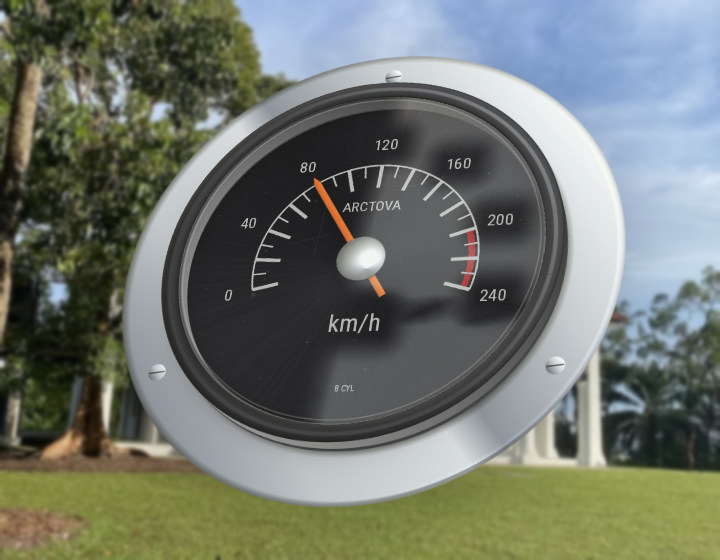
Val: km/h 80
